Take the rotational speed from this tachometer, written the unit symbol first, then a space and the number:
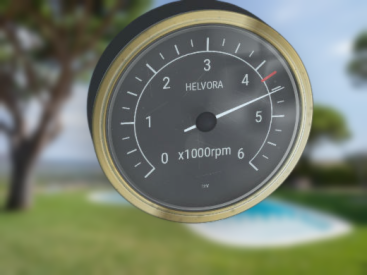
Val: rpm 4500
